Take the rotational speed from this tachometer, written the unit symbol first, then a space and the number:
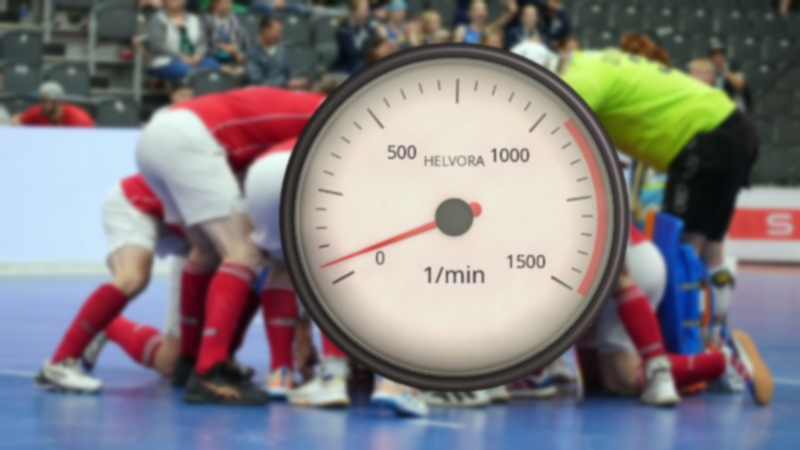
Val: rpm 50
